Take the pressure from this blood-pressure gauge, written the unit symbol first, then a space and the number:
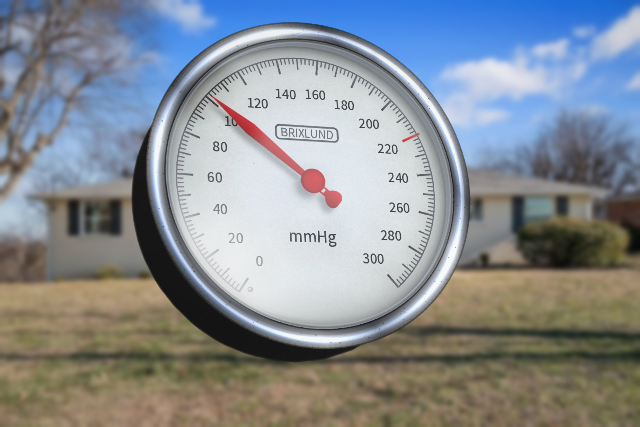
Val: mmHg 100
